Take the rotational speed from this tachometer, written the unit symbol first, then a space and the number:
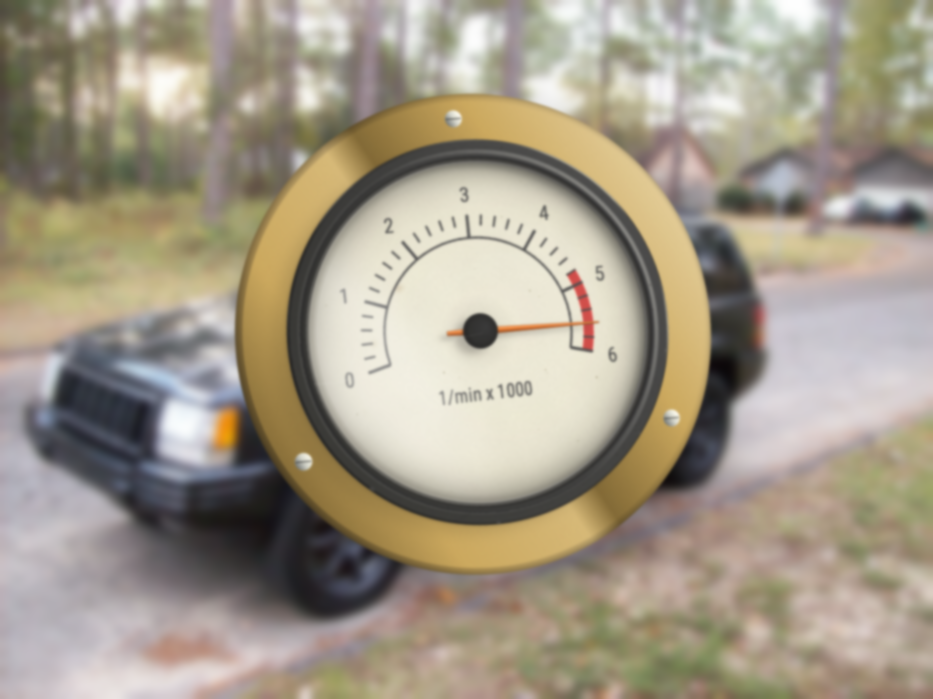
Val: rpm 5600
